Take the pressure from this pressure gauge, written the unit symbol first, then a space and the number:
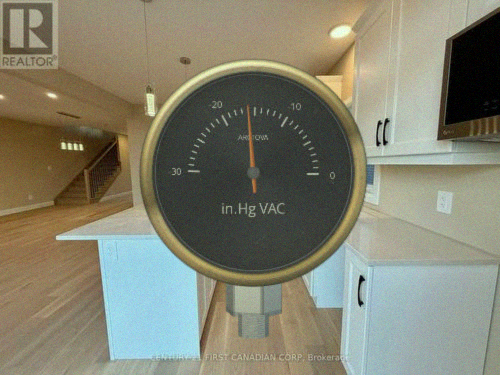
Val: inHg -16
